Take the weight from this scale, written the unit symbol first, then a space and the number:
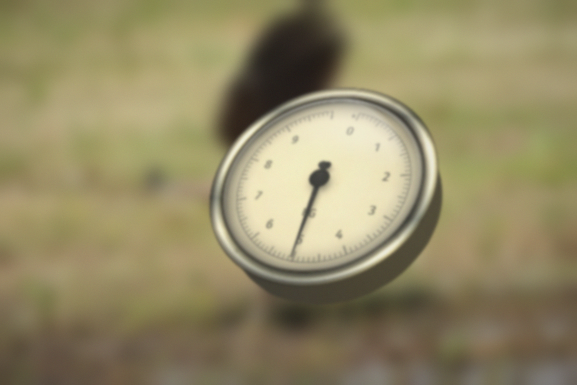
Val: kg 5
